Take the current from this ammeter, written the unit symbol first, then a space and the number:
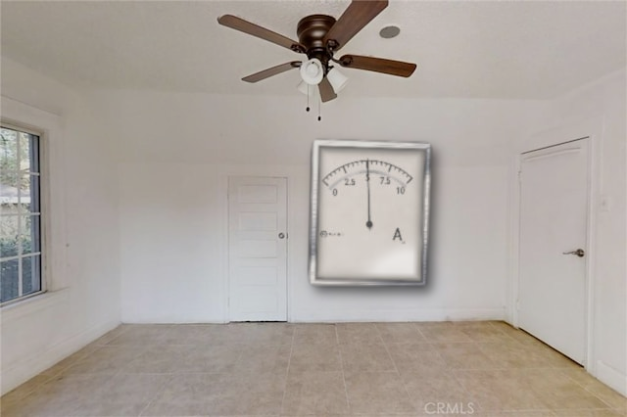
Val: A 5
